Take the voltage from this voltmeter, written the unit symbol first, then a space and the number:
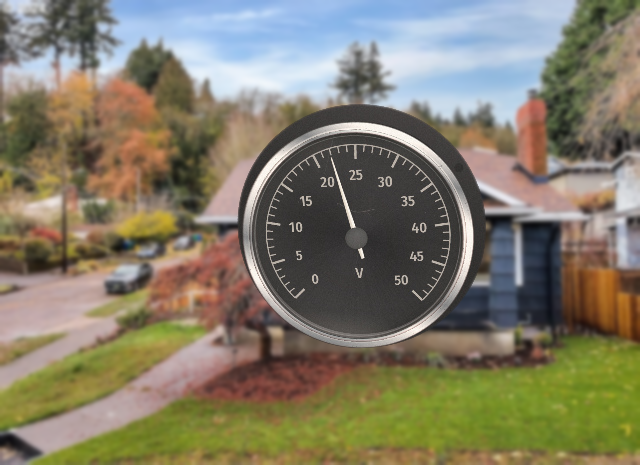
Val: V 22
